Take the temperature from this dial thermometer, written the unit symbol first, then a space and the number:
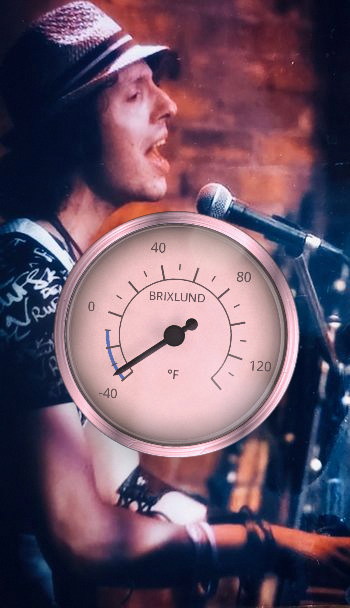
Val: °F -35
